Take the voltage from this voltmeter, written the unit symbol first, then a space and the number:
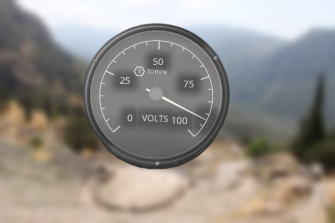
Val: V 92.5
